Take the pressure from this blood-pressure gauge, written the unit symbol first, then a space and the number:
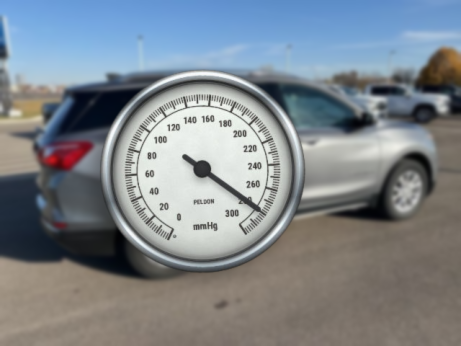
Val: mmHg 280
